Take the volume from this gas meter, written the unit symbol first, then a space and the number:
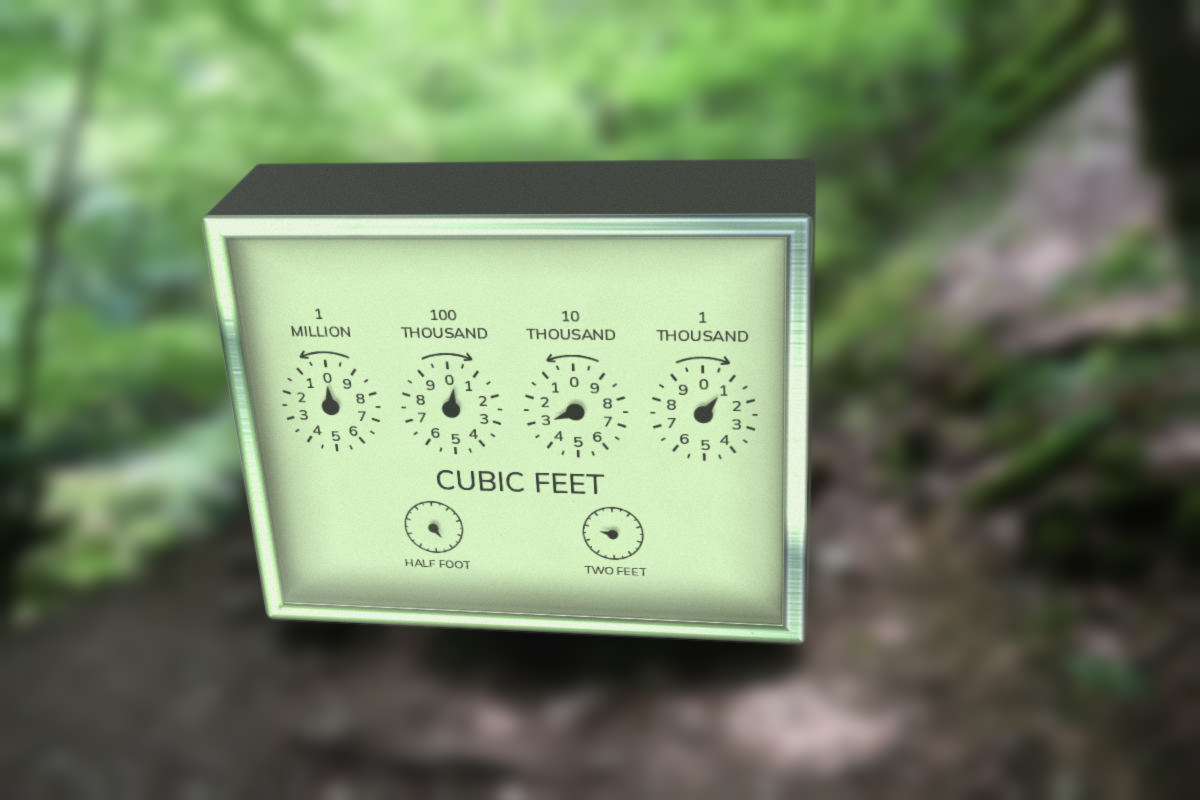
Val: ft³ 3100
